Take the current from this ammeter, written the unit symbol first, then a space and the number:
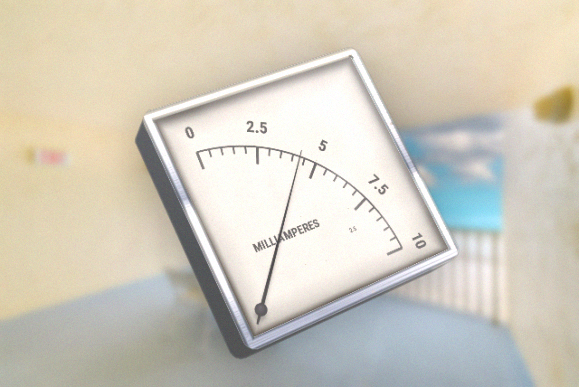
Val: mA 4.25
